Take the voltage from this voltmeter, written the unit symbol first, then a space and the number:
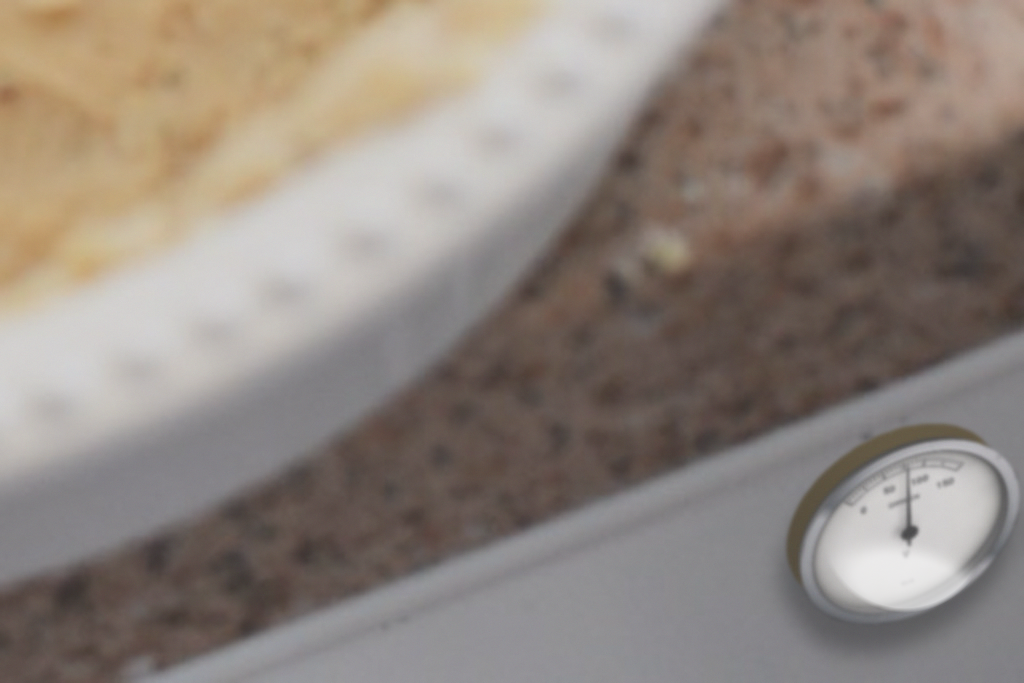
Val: V 75
